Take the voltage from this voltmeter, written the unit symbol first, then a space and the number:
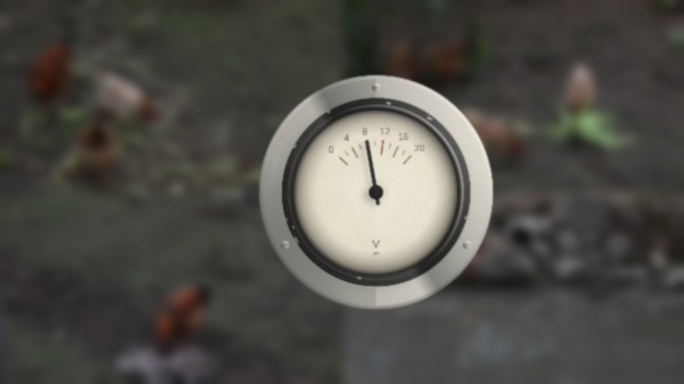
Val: V 8
